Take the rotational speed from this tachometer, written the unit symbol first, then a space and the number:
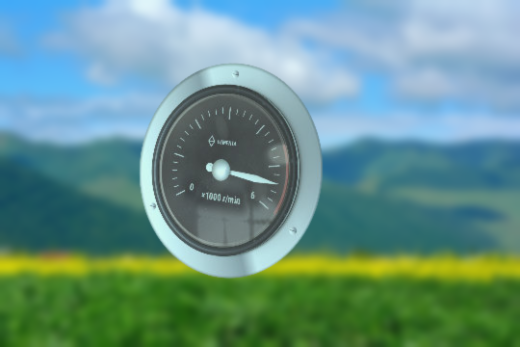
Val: rpm 5400
